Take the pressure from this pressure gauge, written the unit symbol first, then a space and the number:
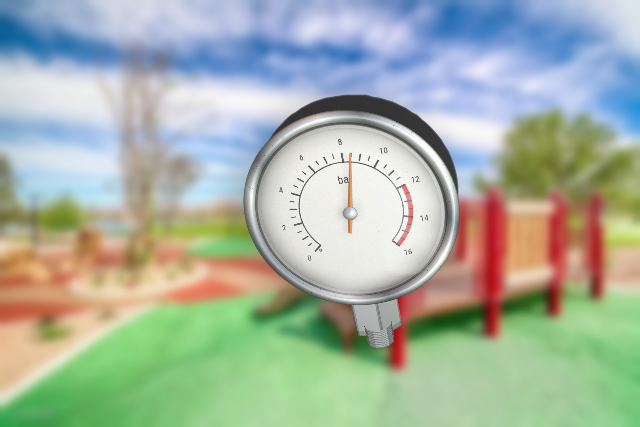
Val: bar 8.5
